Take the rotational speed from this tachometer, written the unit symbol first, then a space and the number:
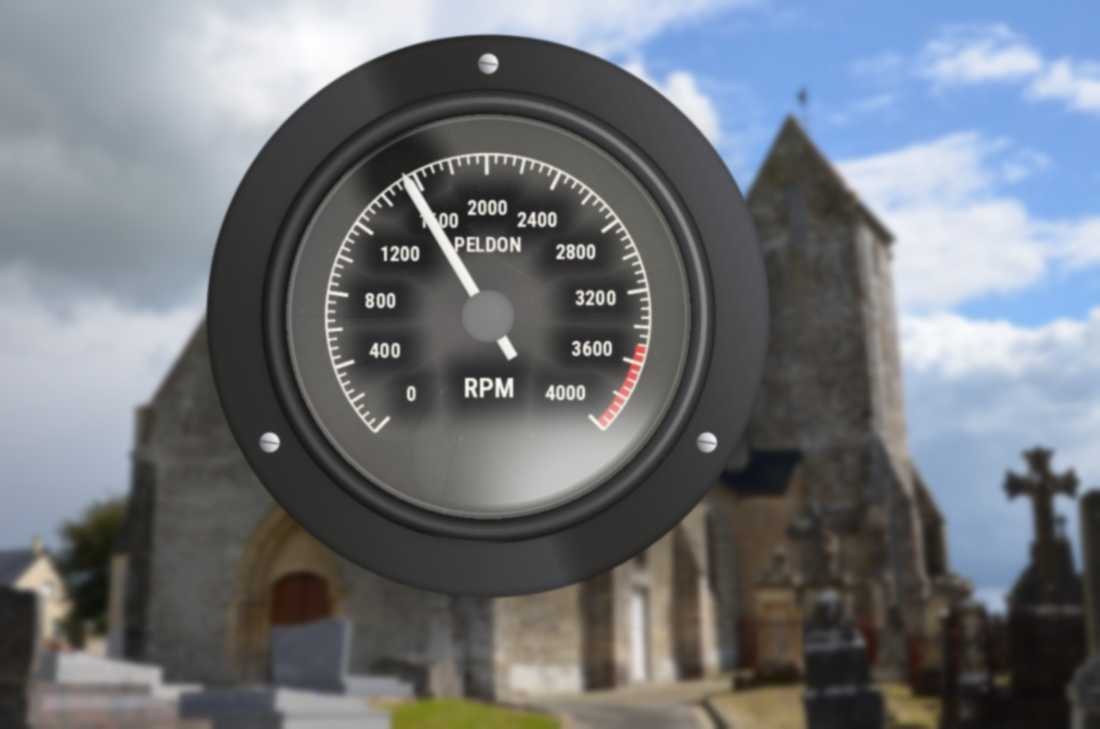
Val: rpm 1550
